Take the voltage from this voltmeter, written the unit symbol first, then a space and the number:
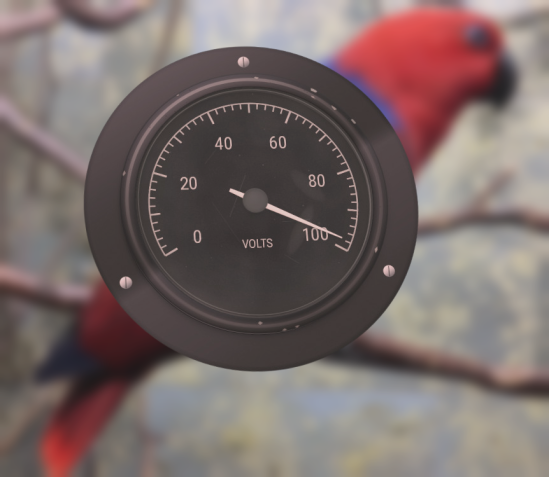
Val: V 98
